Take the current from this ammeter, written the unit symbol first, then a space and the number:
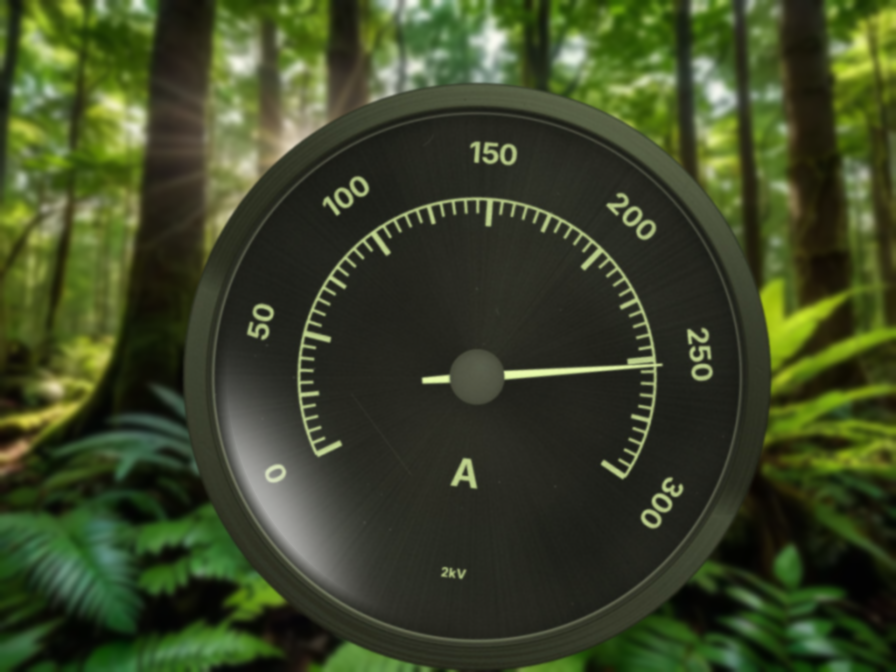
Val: A 252.5
